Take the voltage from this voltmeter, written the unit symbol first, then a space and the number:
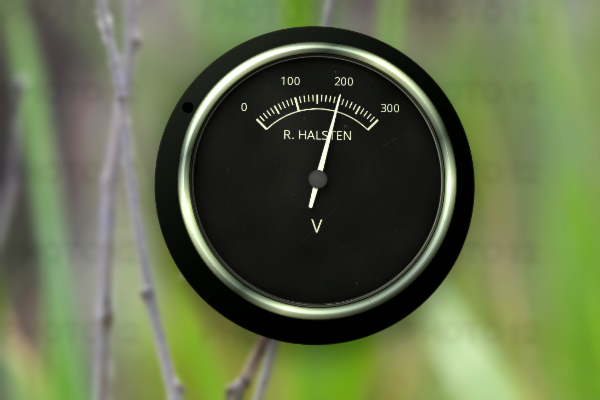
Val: V 200
